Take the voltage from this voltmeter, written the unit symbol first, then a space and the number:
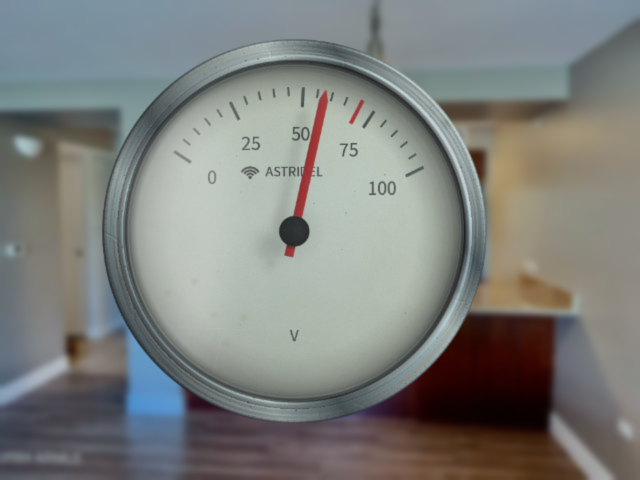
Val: V 57.5
